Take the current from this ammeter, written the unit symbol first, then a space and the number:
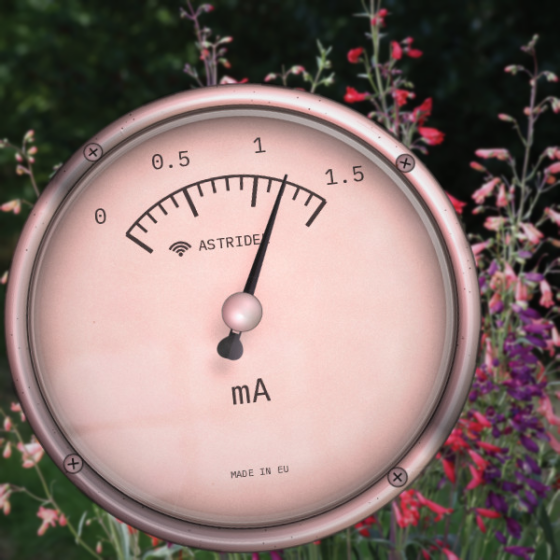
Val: mA 1.2
